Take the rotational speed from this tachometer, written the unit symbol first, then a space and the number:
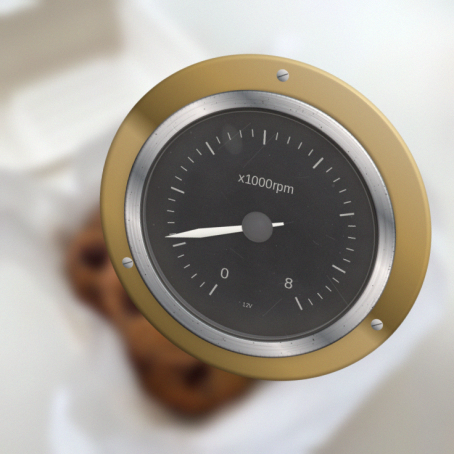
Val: rpm 1200
